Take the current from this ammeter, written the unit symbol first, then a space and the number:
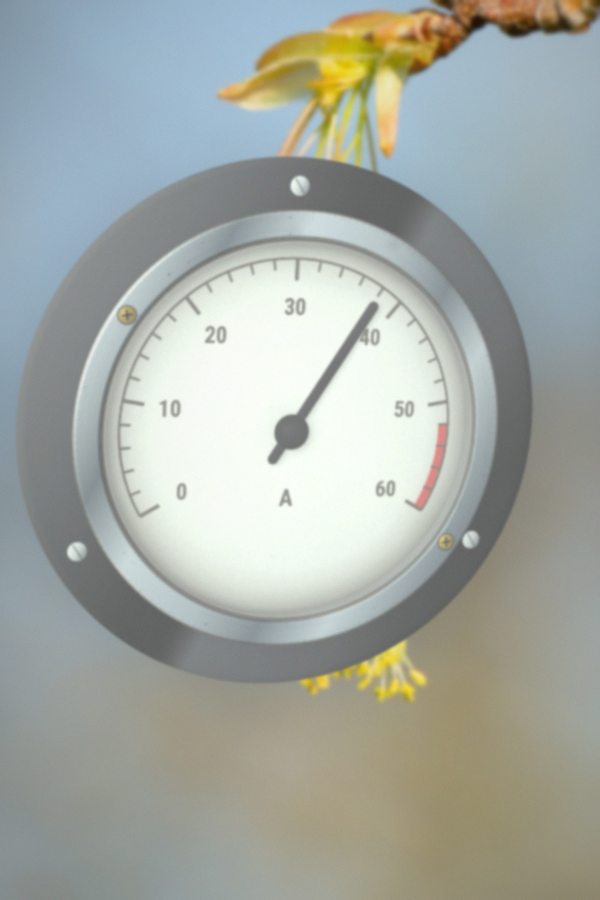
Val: A 38
